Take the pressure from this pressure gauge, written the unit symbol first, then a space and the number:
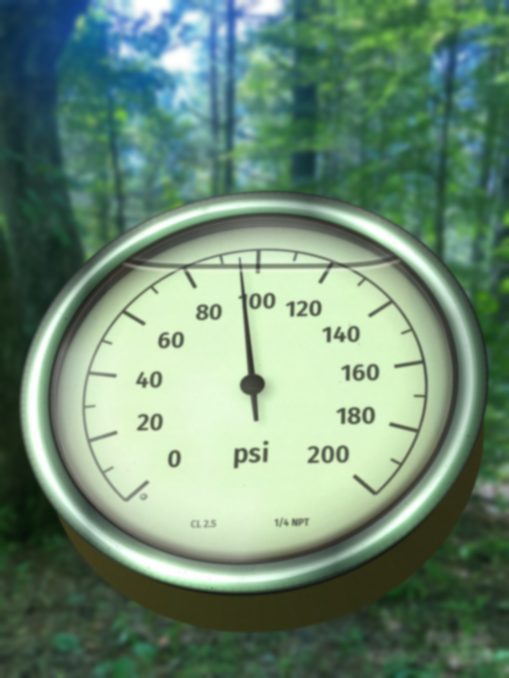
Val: psi 95
